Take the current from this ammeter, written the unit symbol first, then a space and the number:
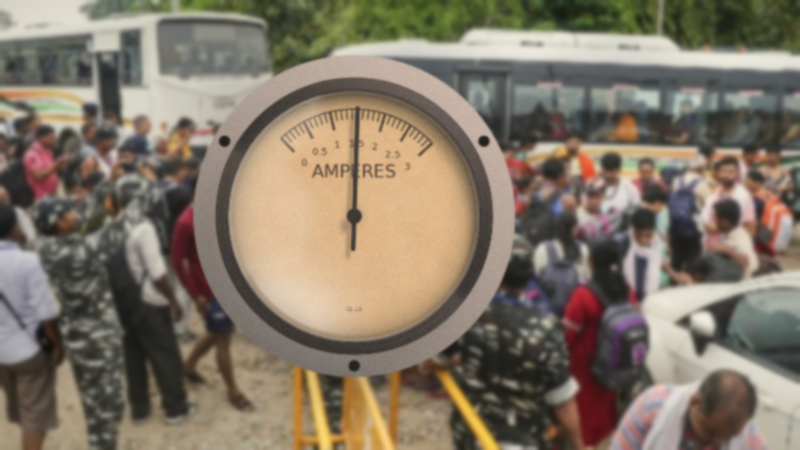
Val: A 1.5
